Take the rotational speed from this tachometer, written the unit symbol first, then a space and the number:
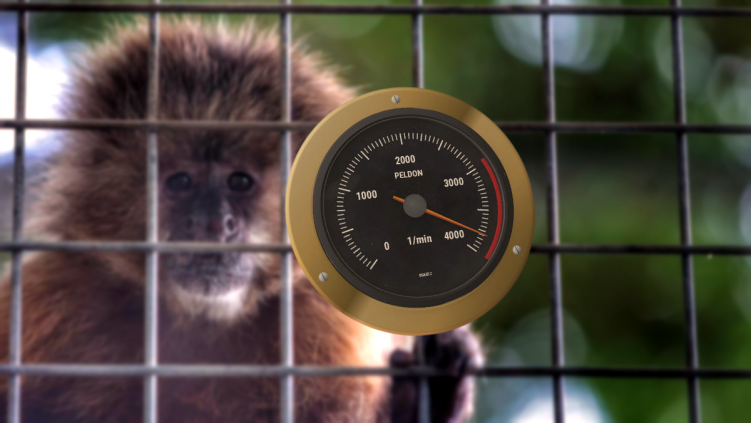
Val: rpm 3800
